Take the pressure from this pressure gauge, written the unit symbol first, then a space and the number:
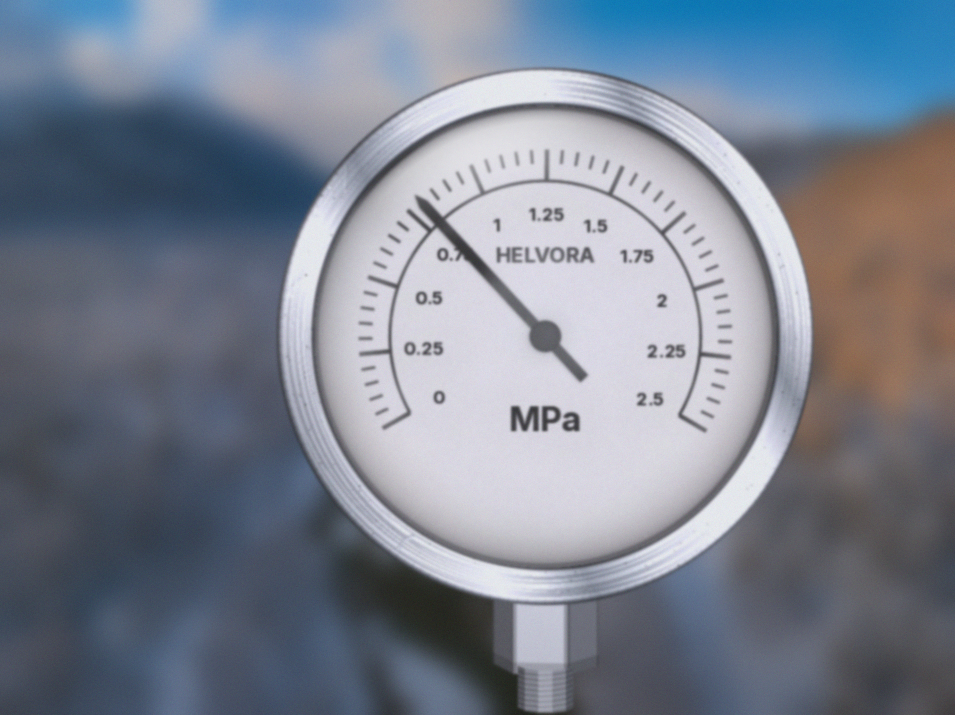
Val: MPa 0.8
